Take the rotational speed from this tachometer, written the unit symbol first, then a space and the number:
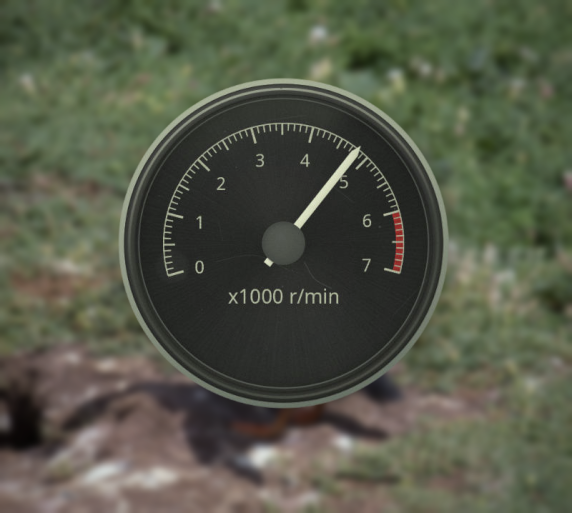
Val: rpm 4800
